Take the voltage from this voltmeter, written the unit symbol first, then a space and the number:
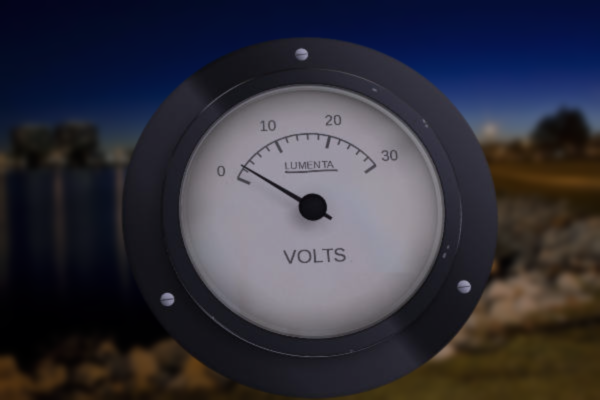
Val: V 2
